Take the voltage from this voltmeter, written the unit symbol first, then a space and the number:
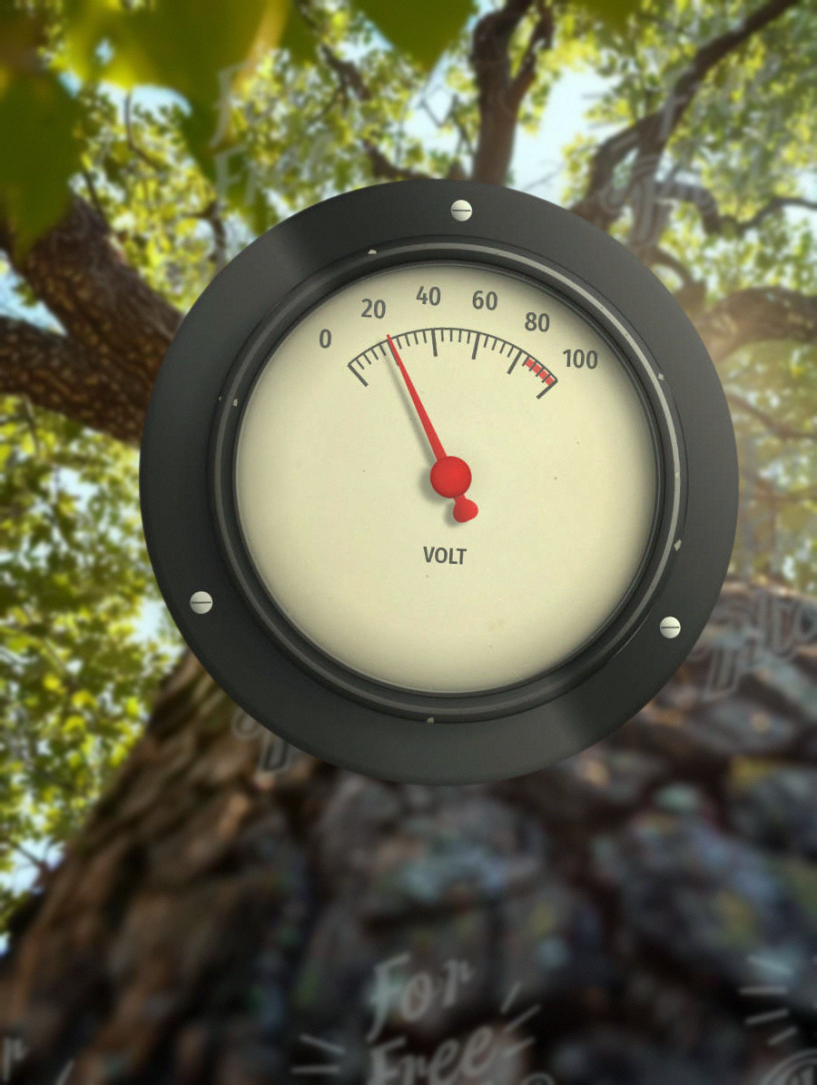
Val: V 20
